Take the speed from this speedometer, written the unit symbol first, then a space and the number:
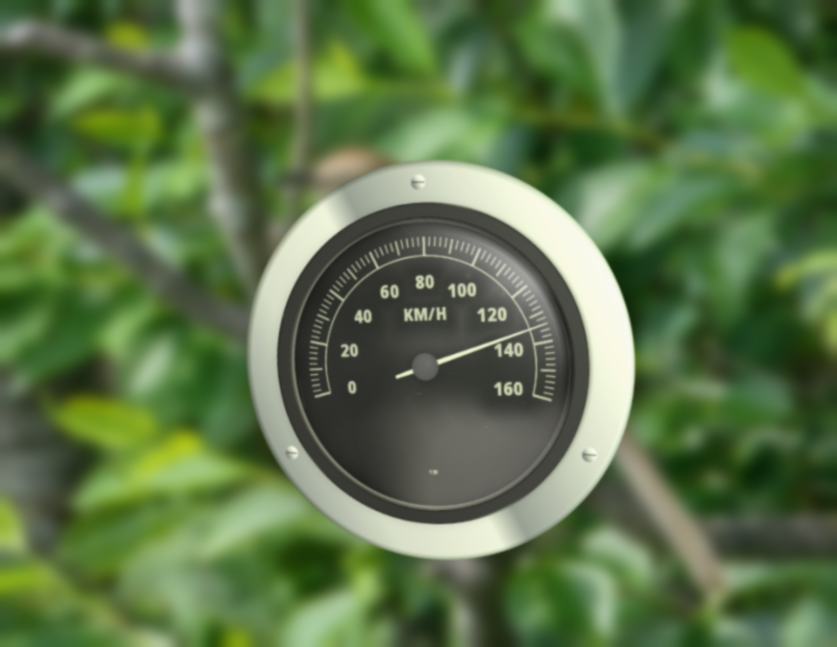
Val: km/h 134
